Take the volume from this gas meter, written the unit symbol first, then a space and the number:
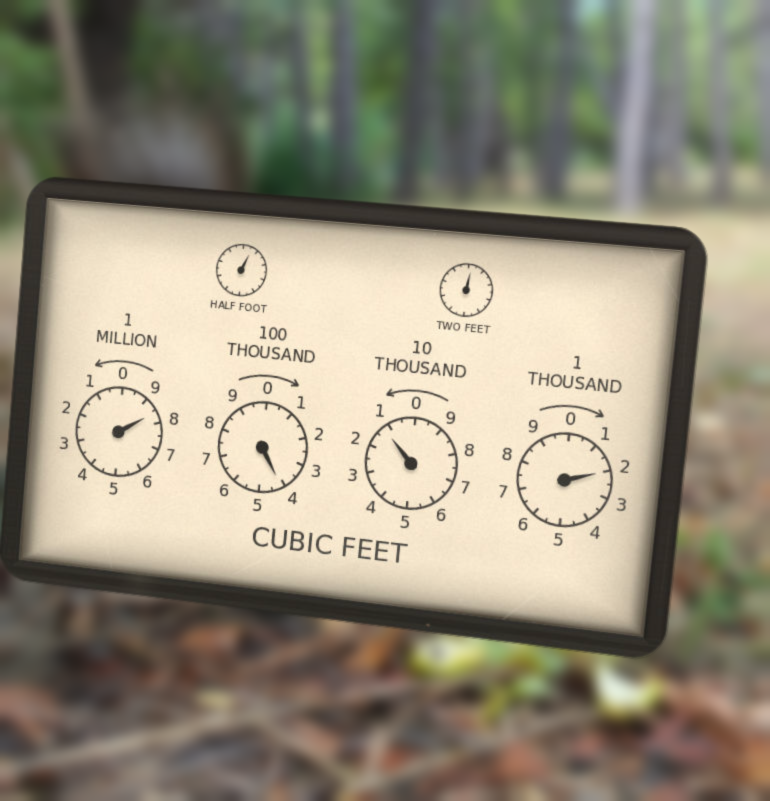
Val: ft³ 841200
